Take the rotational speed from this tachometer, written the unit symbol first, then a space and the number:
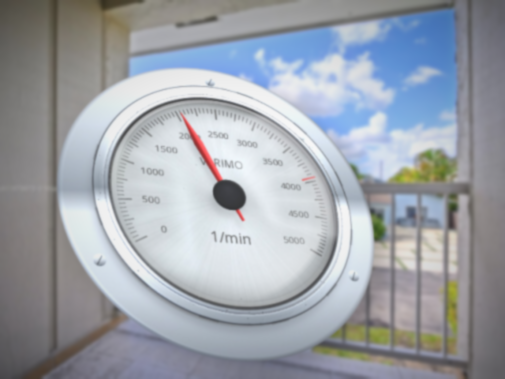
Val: rpm 2000
